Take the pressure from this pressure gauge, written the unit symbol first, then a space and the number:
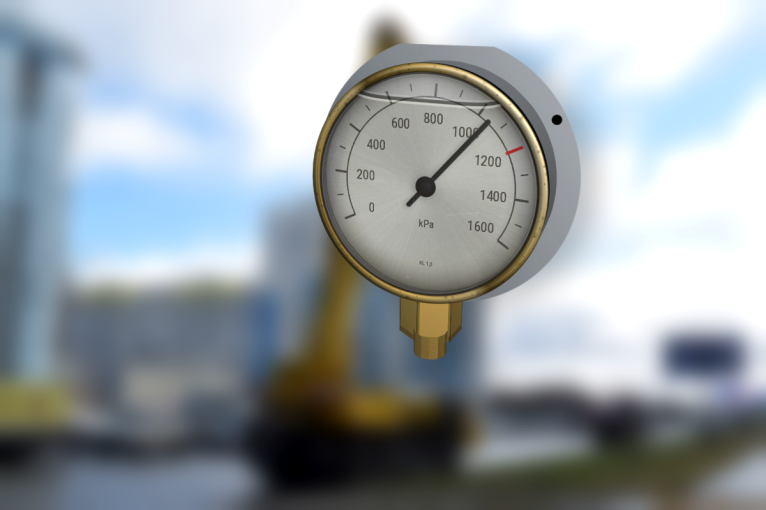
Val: kPa 1050
